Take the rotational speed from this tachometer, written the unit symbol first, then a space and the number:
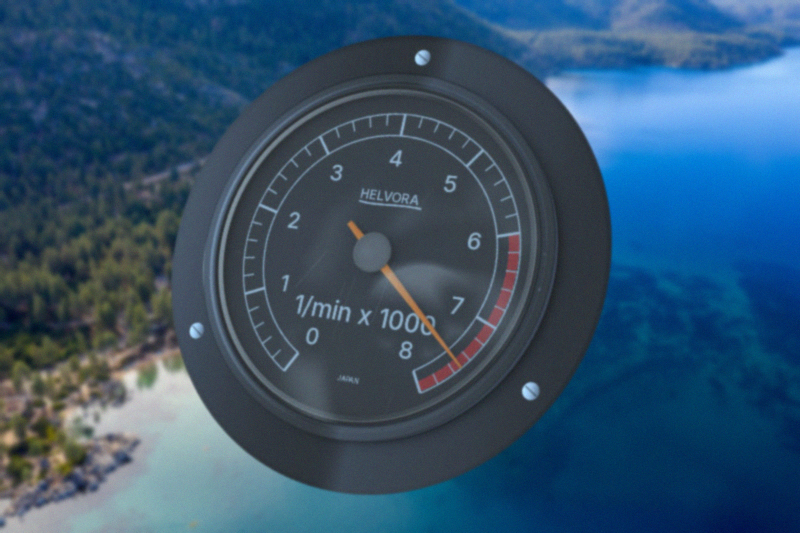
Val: rpm 7500
